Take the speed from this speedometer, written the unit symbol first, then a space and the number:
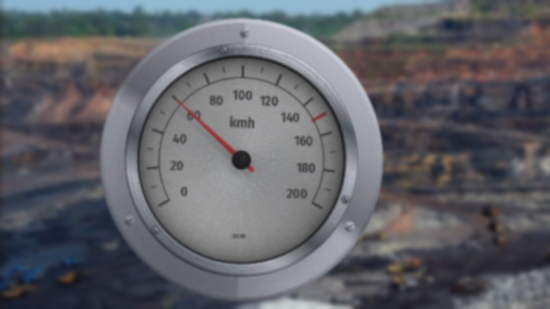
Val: km/h 60
